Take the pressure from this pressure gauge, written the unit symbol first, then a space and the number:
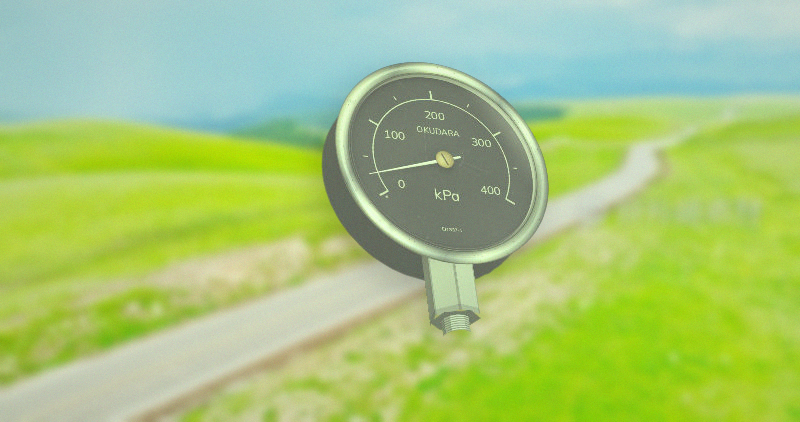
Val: kPa 25
